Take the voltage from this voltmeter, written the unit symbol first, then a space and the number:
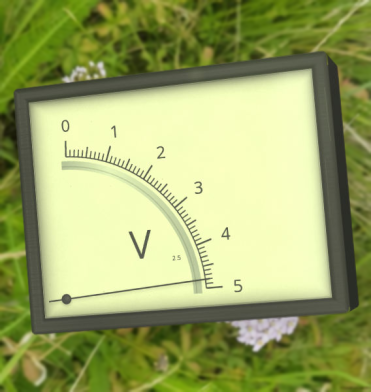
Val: V 4.8
